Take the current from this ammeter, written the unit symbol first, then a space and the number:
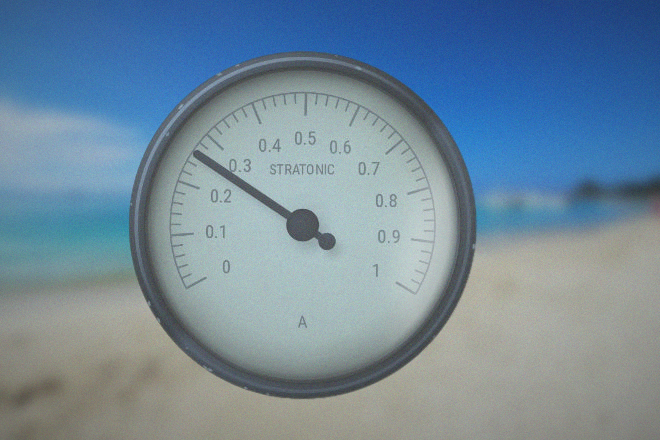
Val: A 0.26
